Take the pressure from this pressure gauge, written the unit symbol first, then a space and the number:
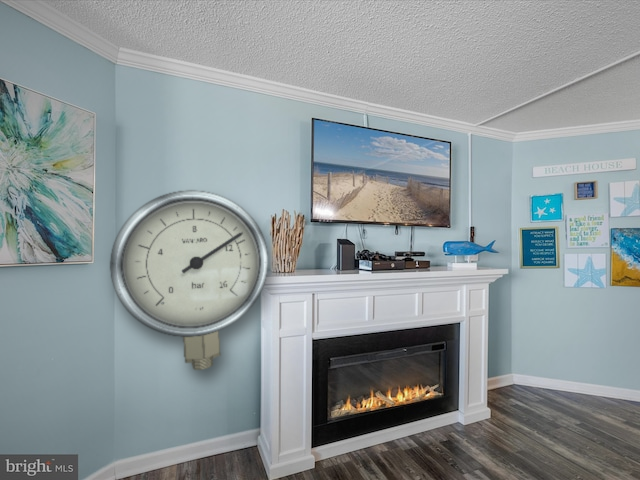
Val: bar 11.5
